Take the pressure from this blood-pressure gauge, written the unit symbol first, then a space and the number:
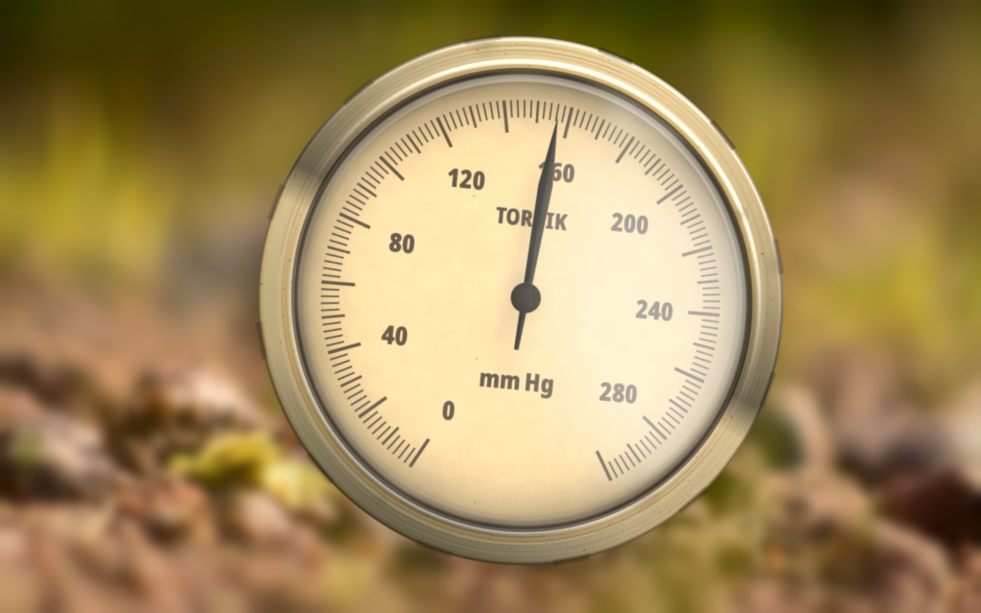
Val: mmHg 156
